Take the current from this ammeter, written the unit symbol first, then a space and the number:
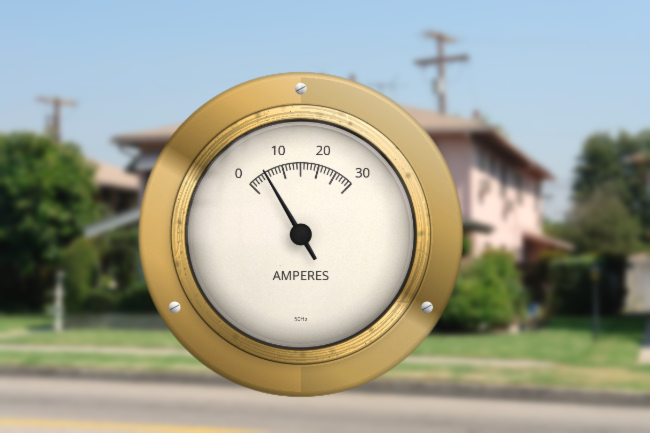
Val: A 5
